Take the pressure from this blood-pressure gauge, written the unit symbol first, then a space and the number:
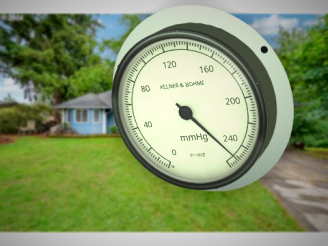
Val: mmHg 250
